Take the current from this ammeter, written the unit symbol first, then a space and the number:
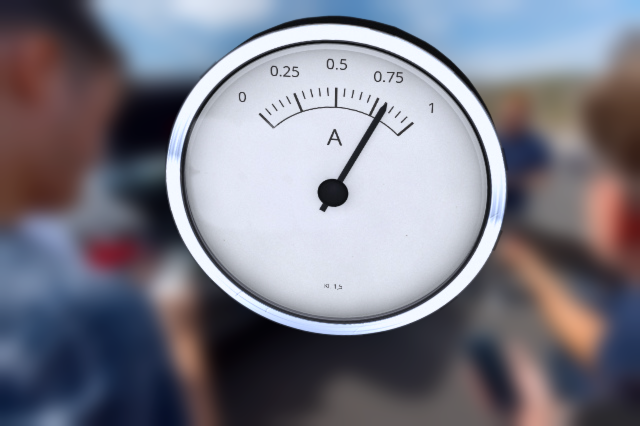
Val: A 0.8
